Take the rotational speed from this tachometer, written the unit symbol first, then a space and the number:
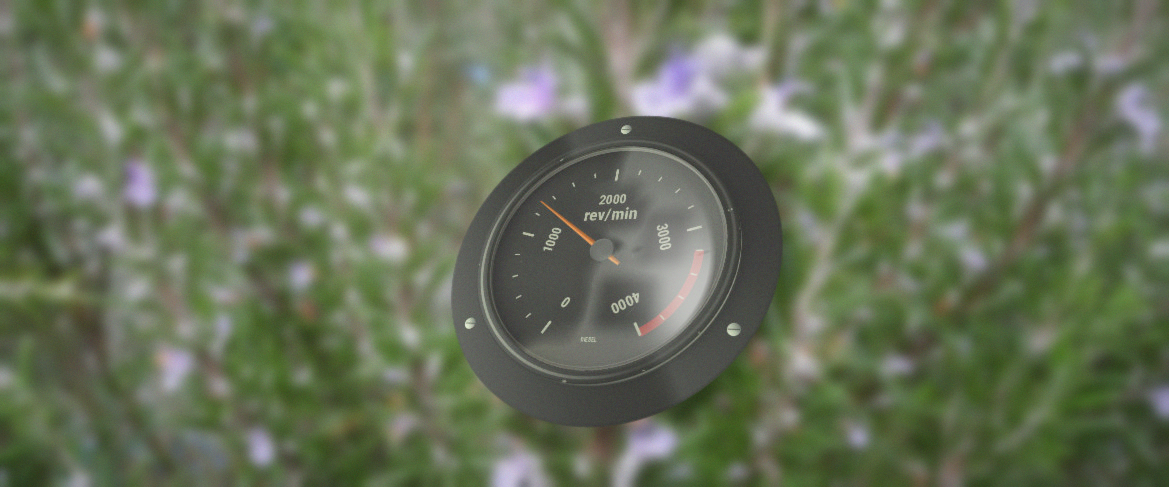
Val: rpm 1300
